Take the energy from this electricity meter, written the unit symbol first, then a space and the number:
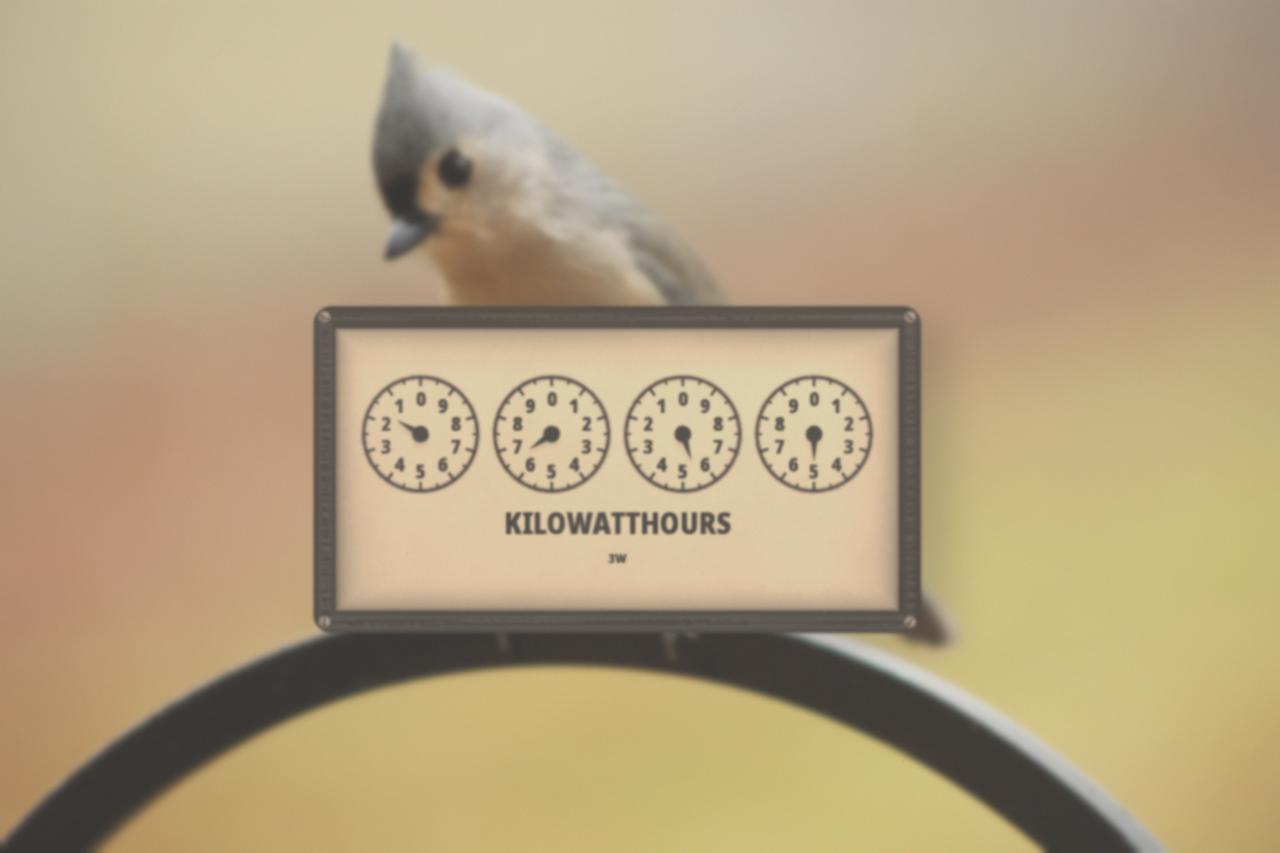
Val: kWh 1655
